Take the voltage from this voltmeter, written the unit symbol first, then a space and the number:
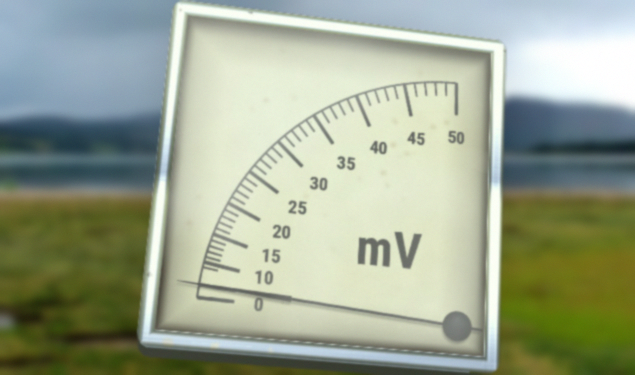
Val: mV 5
